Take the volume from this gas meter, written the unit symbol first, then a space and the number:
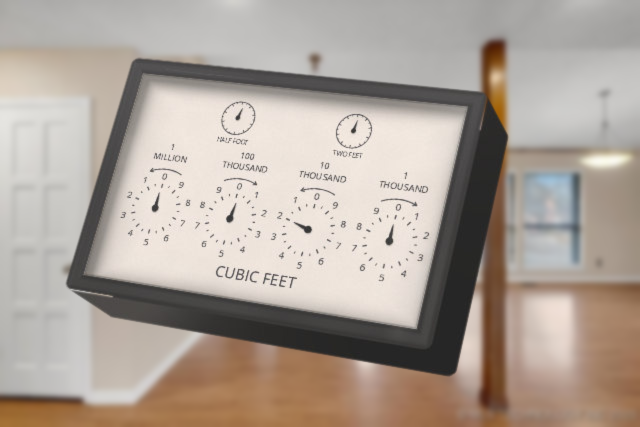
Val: ft³ 2000
